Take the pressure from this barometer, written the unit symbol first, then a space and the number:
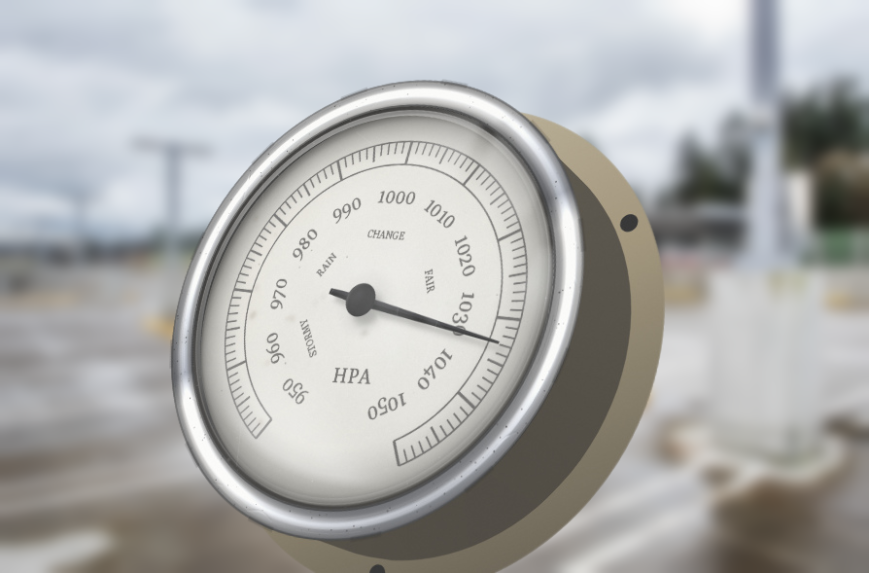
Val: hPa 1033
